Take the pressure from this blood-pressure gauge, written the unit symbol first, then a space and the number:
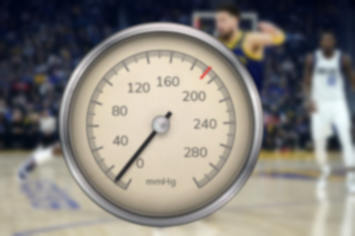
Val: mmHg 10
